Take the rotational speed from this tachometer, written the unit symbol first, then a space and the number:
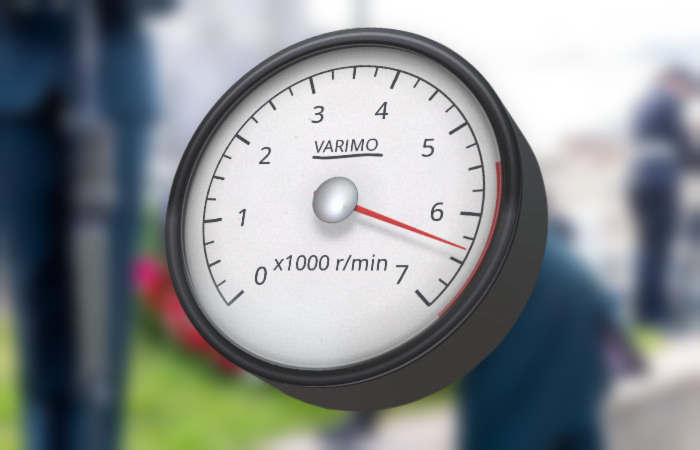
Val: rpm 6375
